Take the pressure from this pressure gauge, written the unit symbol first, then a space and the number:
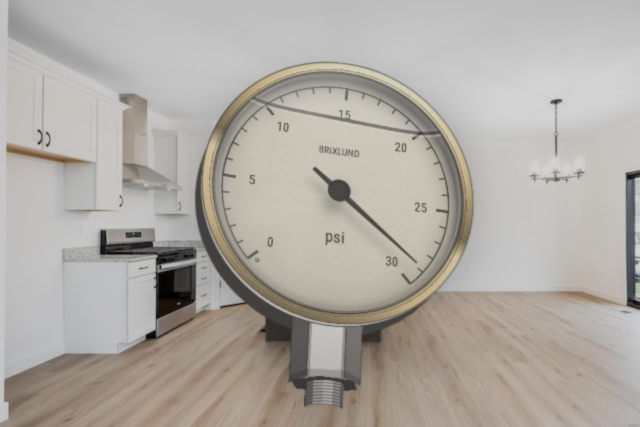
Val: psi 29
